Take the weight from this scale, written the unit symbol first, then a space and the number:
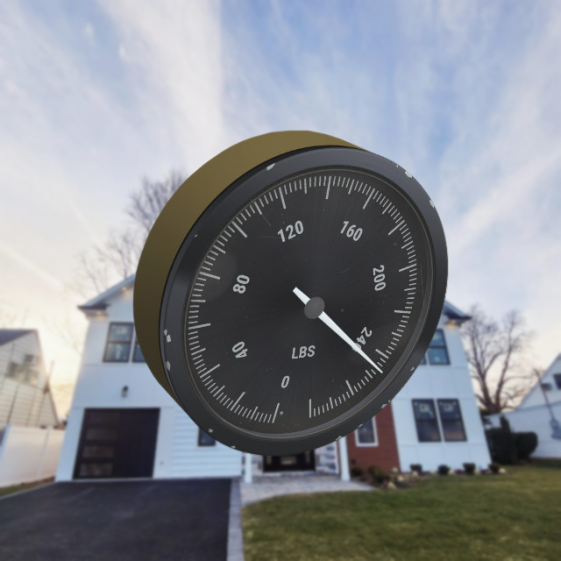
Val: lb 246
